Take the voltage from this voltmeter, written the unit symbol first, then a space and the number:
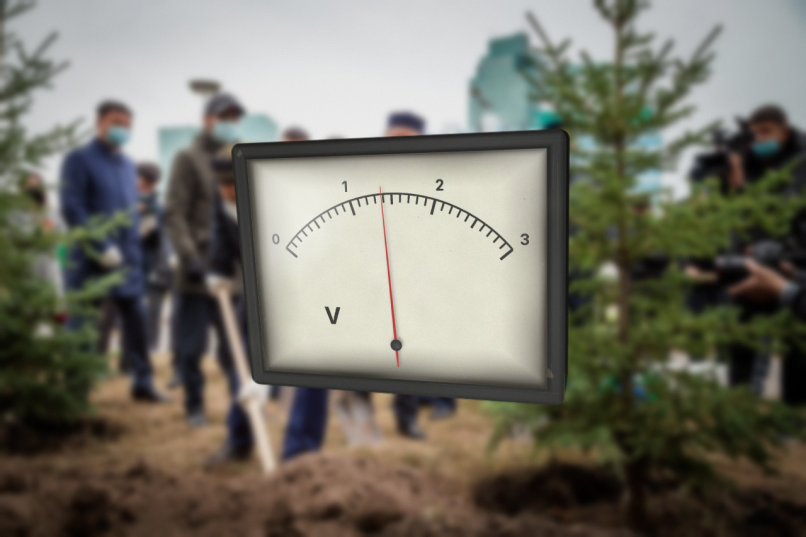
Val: V 1.4
